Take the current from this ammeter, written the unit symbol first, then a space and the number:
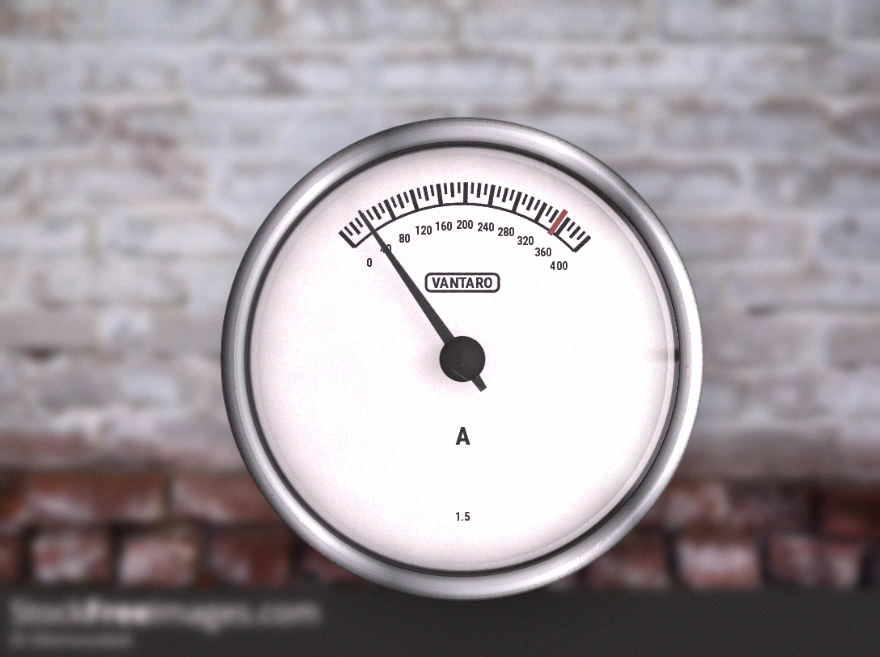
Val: A 40
